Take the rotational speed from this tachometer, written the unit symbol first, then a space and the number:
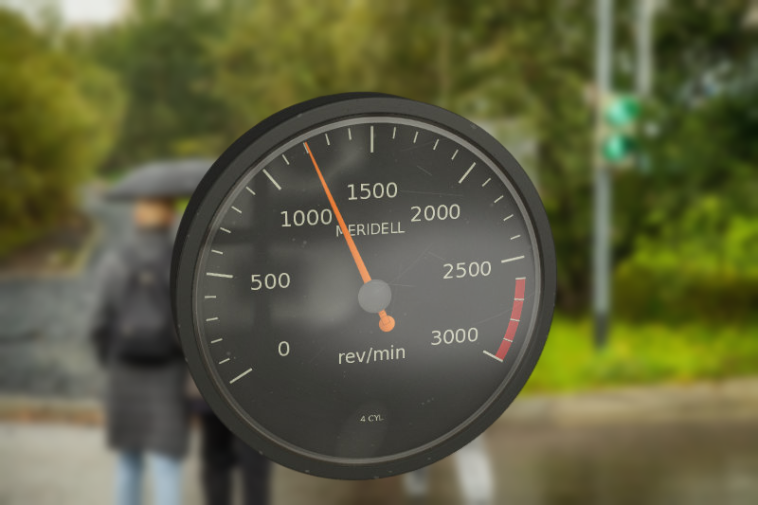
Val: rpm 1200
